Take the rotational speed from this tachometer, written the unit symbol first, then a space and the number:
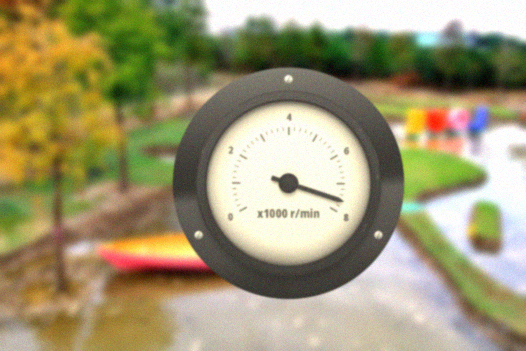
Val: rpm 7600
